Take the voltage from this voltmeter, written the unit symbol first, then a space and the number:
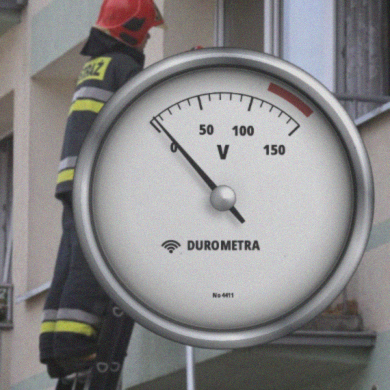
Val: V 5
